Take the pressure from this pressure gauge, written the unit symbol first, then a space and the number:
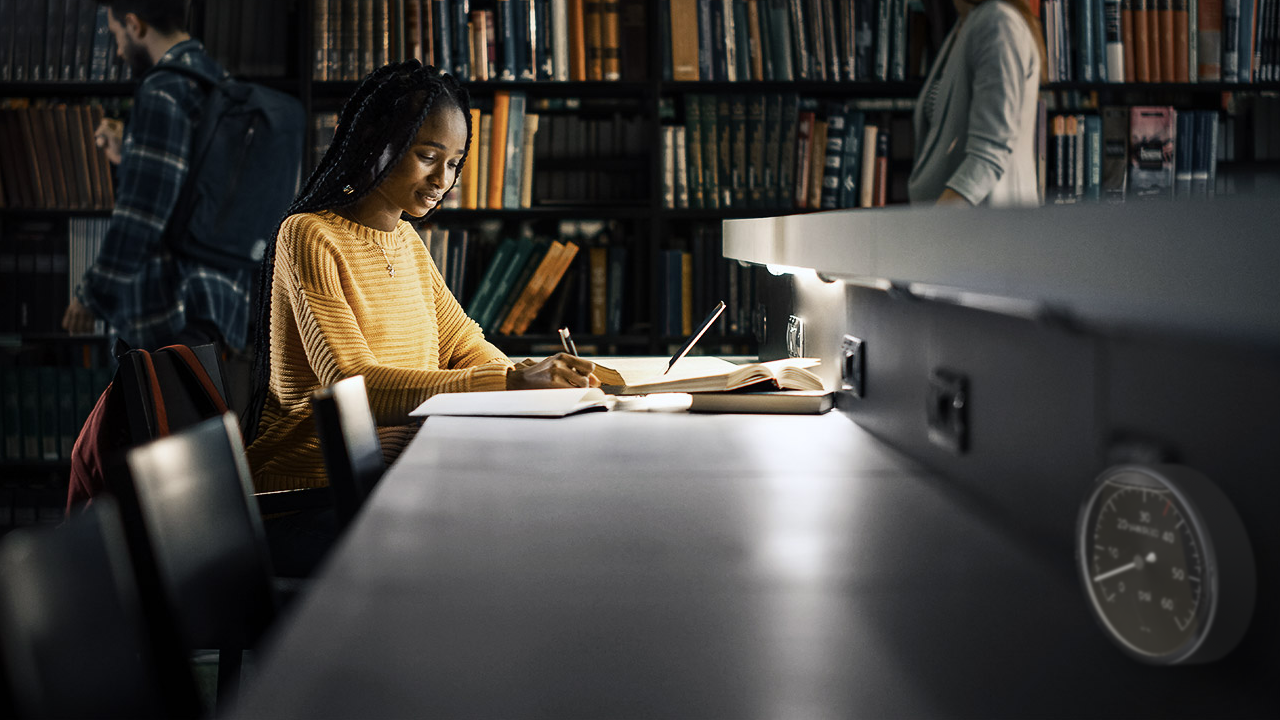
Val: psi 4
